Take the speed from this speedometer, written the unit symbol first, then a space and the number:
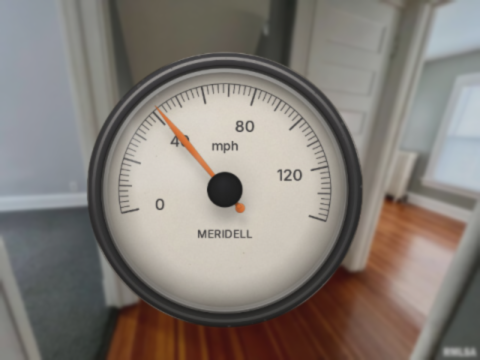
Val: mph 42
